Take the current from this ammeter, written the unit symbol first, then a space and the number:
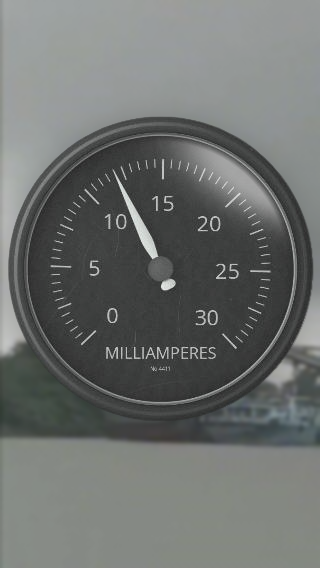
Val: mA 12
